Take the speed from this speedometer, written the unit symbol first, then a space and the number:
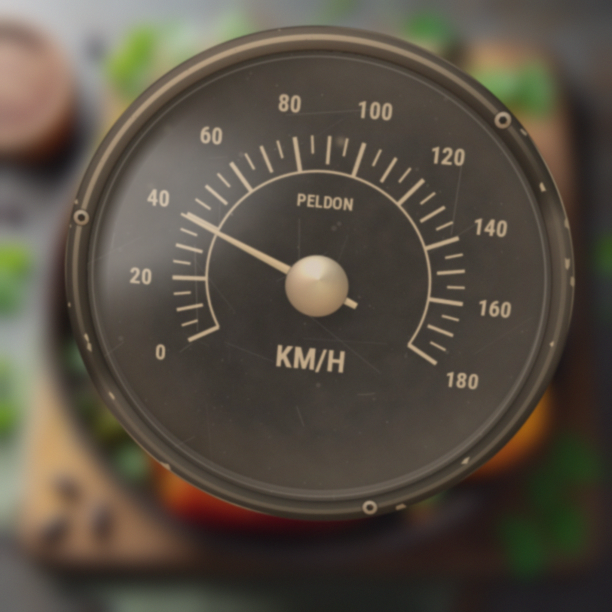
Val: km/h 40
